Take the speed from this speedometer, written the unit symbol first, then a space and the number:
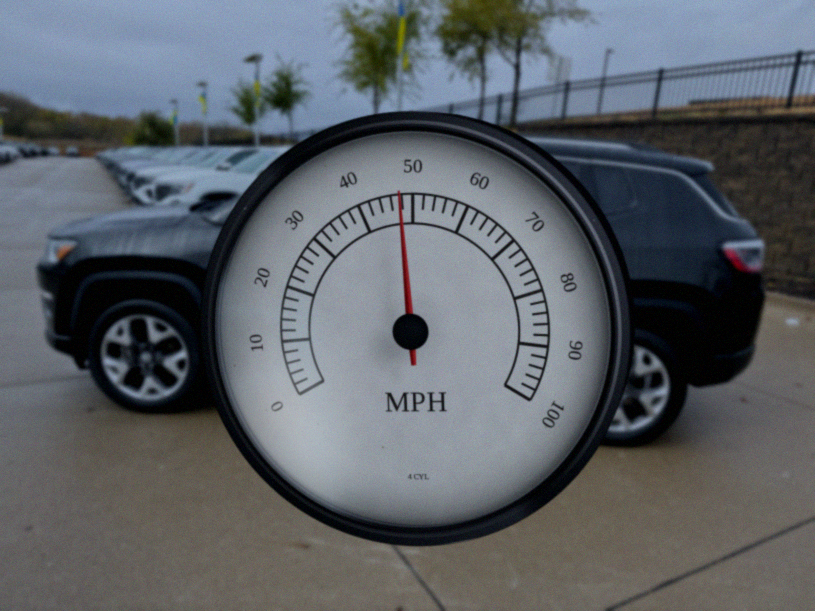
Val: mph 48
